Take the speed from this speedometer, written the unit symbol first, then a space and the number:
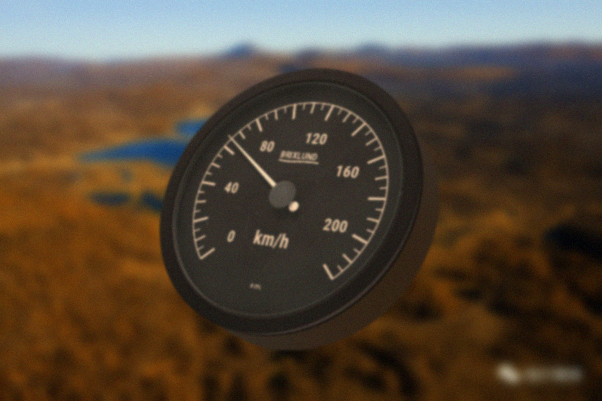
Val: km/h 65
